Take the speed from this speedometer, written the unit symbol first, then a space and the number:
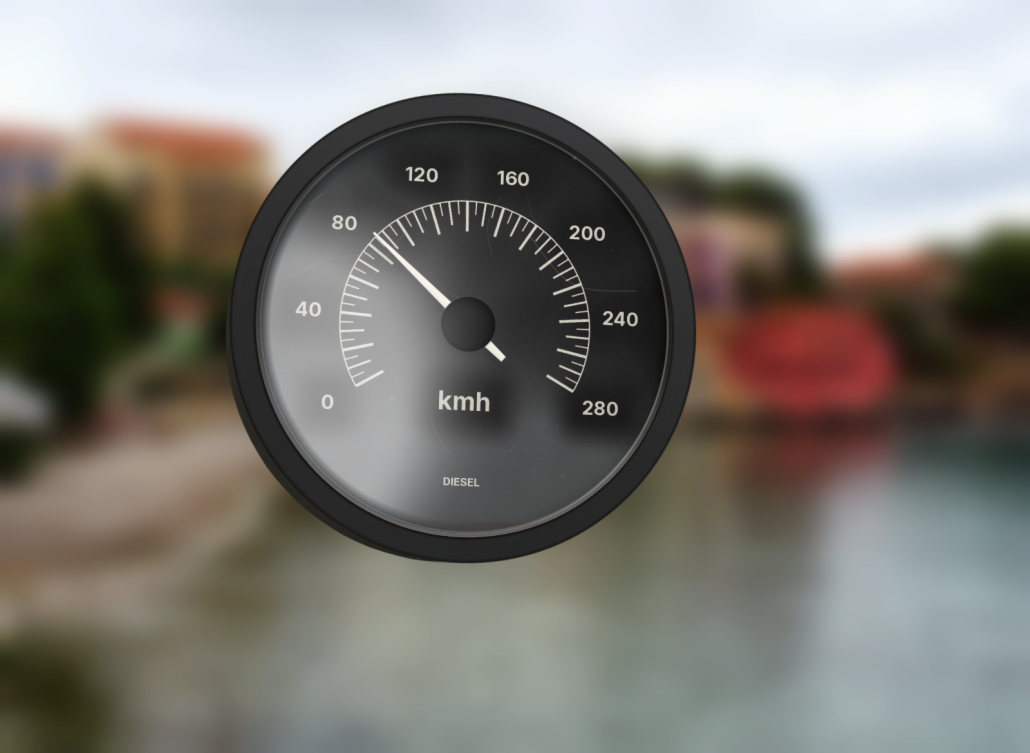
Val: km/h 85
